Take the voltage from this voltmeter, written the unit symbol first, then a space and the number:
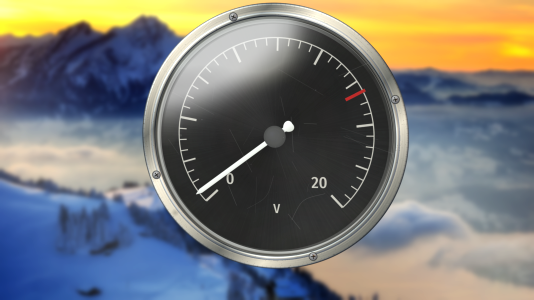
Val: V 0.5
